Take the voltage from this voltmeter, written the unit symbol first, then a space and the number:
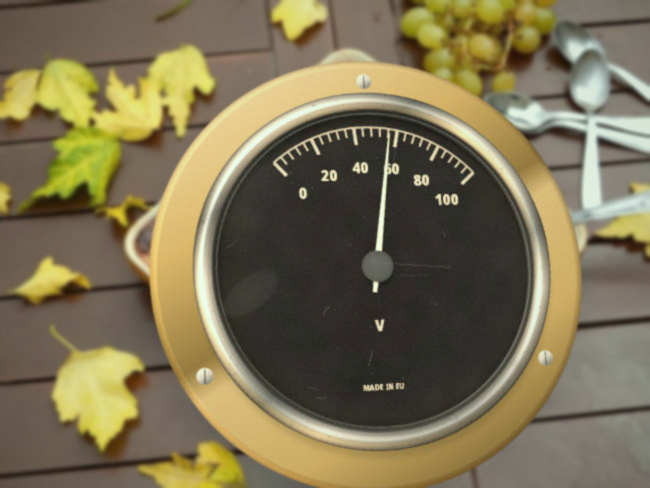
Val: V 56
